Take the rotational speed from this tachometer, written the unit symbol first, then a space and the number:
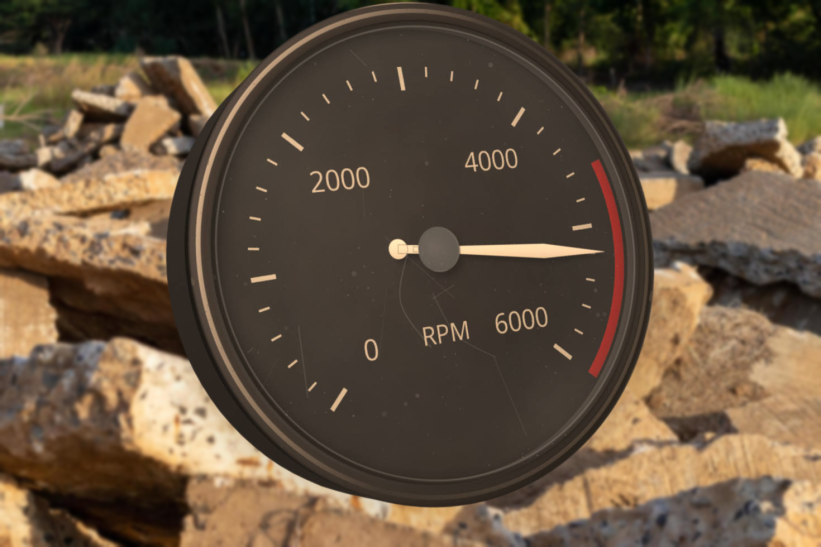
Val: rpm 5200
